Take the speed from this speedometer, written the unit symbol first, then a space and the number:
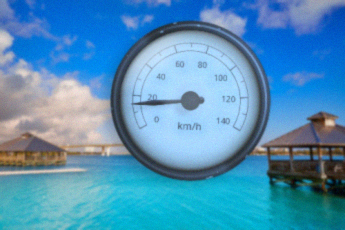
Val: km/h 15
